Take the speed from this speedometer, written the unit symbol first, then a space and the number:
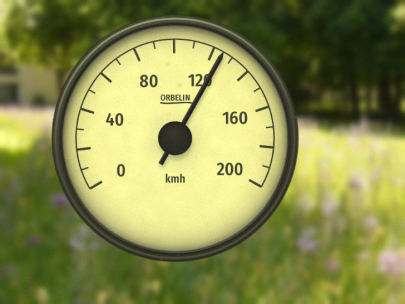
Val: km/h 125
